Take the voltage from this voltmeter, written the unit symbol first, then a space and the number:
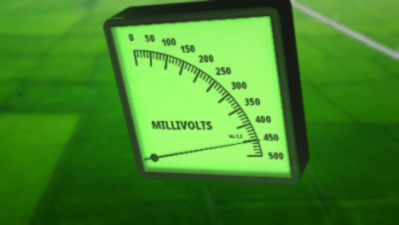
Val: mV 450
